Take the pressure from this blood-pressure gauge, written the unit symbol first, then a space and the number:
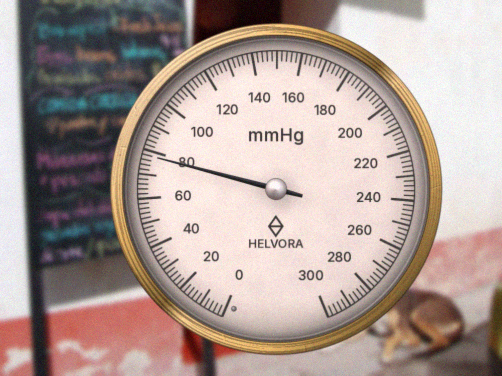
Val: mmHg 78
